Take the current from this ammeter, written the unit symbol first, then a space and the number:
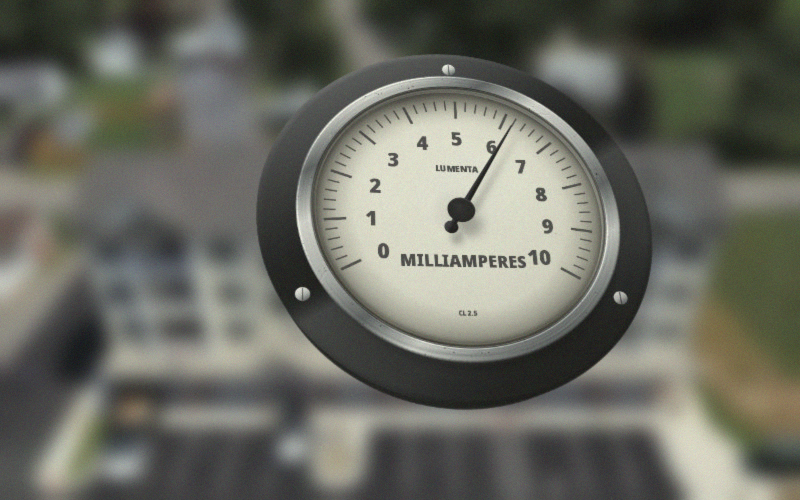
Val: mA 6.2
